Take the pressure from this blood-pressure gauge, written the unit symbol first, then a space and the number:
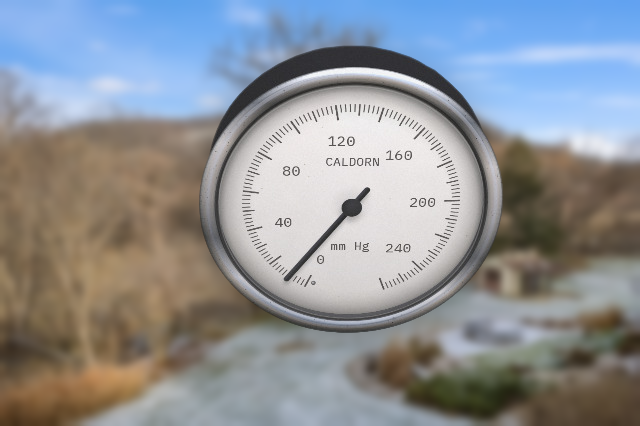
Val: mmHg 10
